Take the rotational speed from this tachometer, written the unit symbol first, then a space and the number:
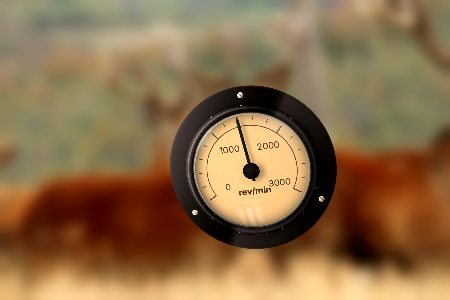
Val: rpm 1400
